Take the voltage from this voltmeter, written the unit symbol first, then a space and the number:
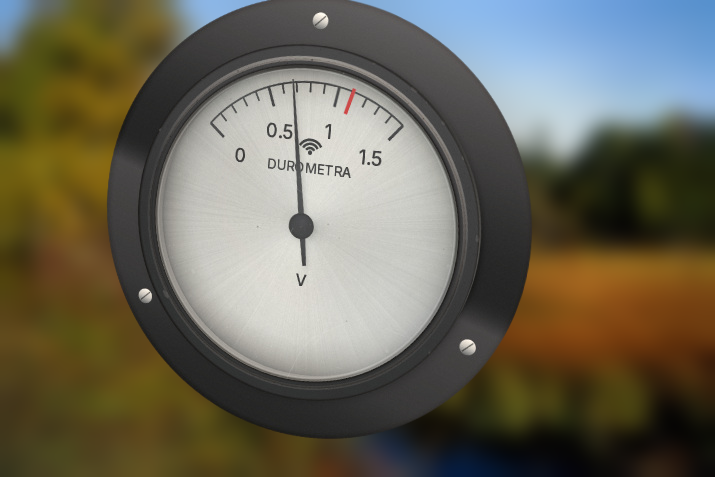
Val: V 0.7
